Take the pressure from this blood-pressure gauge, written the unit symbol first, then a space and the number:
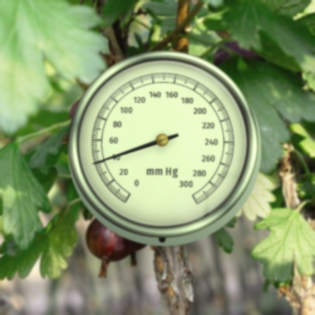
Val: mmHg 40
